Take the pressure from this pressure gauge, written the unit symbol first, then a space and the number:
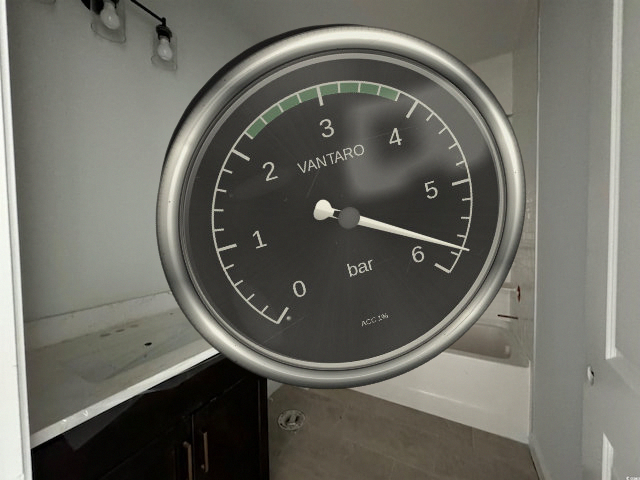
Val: bar 5.7
